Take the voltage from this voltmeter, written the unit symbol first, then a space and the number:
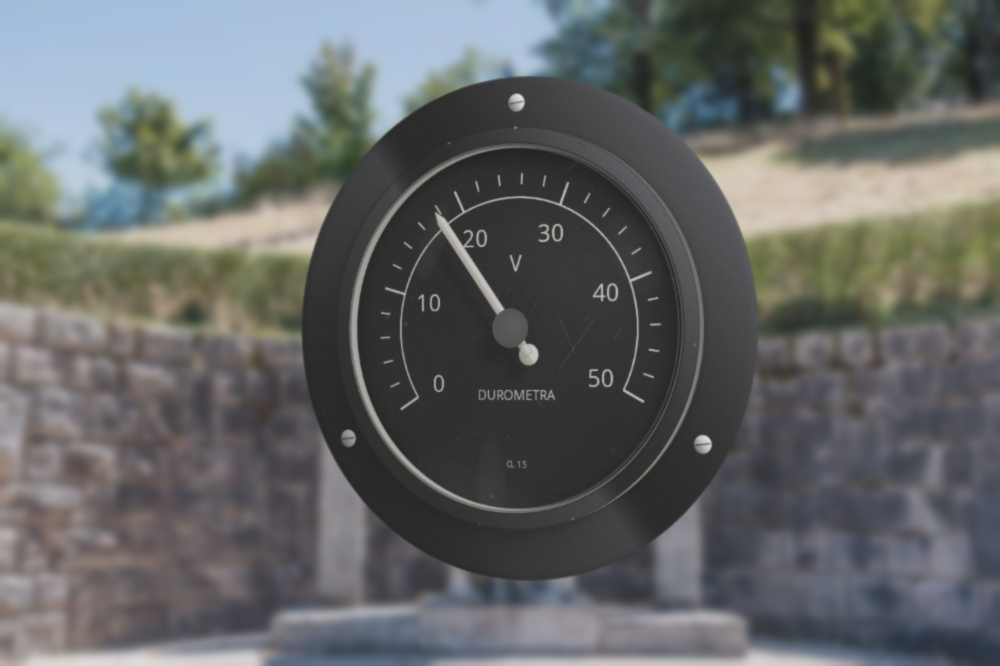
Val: V 18
